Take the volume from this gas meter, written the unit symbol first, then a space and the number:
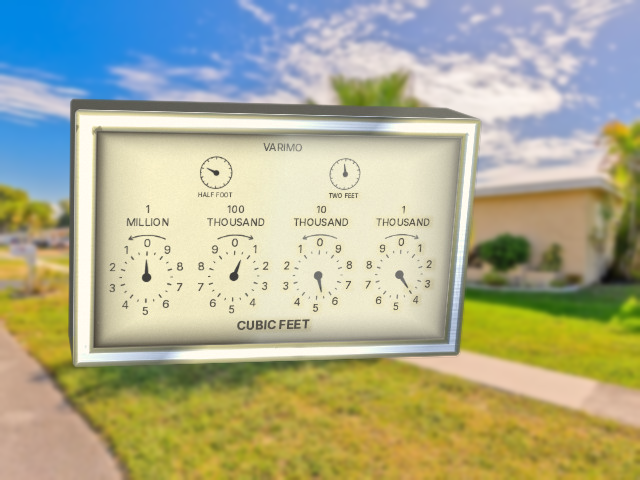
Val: ft³ 5400
